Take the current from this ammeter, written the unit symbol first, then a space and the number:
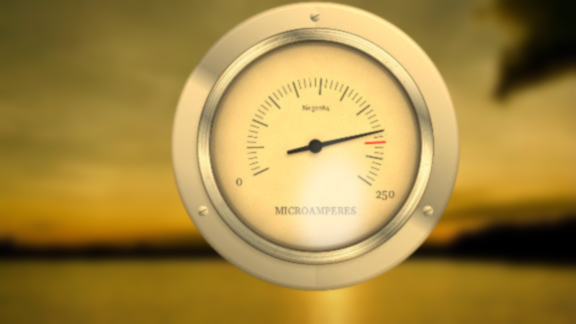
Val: µA 200
